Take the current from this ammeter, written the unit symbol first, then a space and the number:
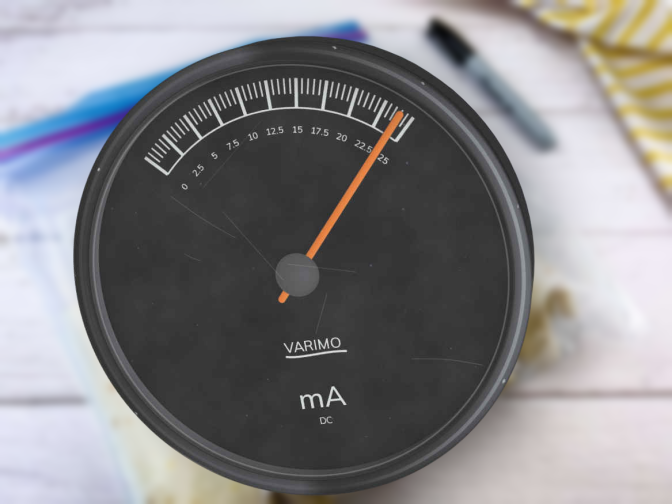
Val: mA 24
